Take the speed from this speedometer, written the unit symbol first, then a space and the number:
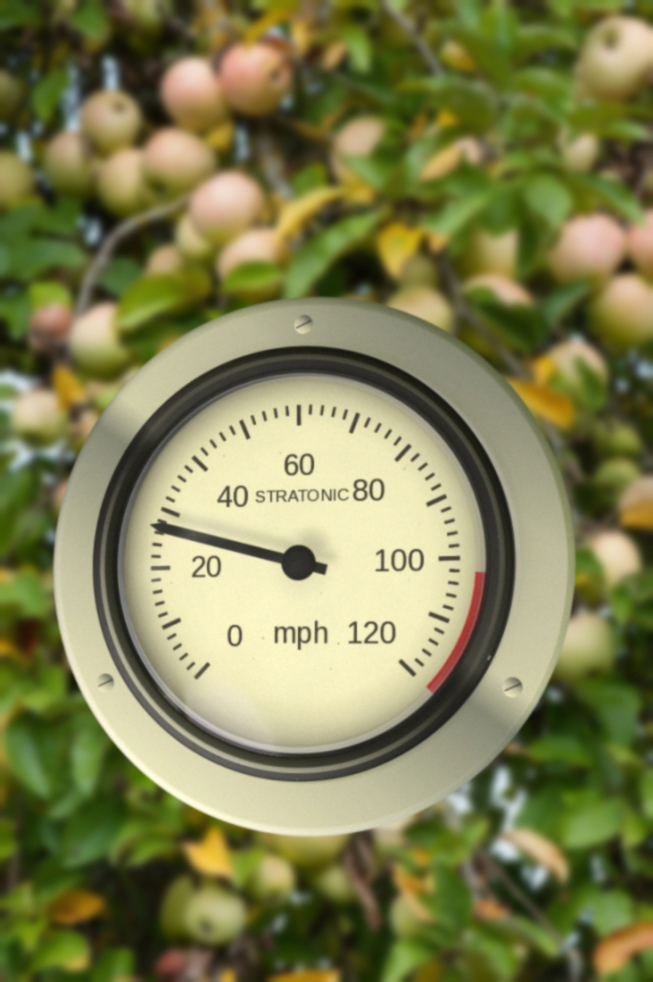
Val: mph 27
